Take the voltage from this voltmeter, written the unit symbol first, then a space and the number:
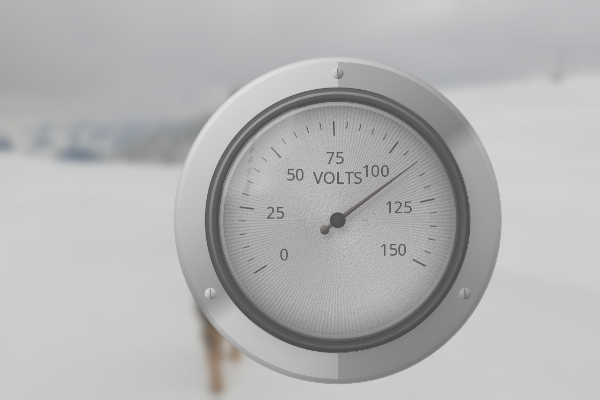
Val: V 110
